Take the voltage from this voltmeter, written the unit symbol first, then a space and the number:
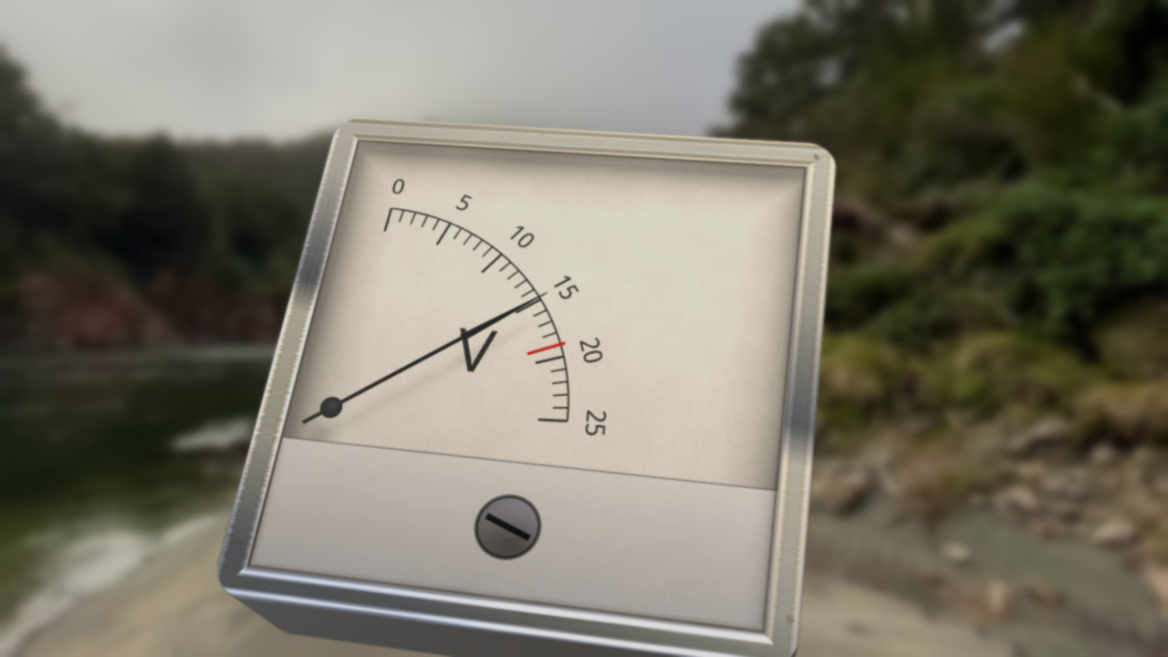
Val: V 15
